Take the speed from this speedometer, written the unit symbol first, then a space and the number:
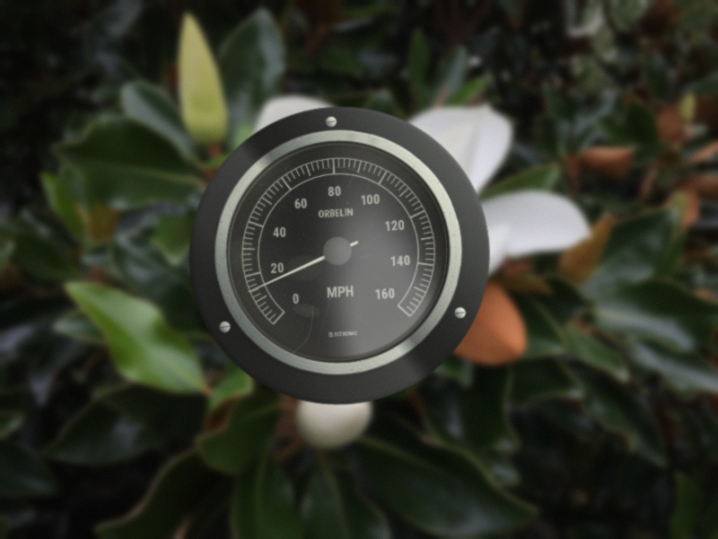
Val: mph 14
